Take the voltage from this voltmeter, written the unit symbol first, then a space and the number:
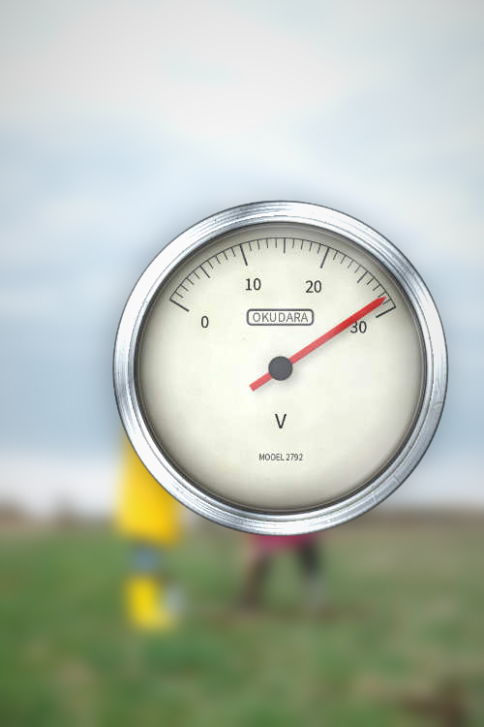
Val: V 28.5
